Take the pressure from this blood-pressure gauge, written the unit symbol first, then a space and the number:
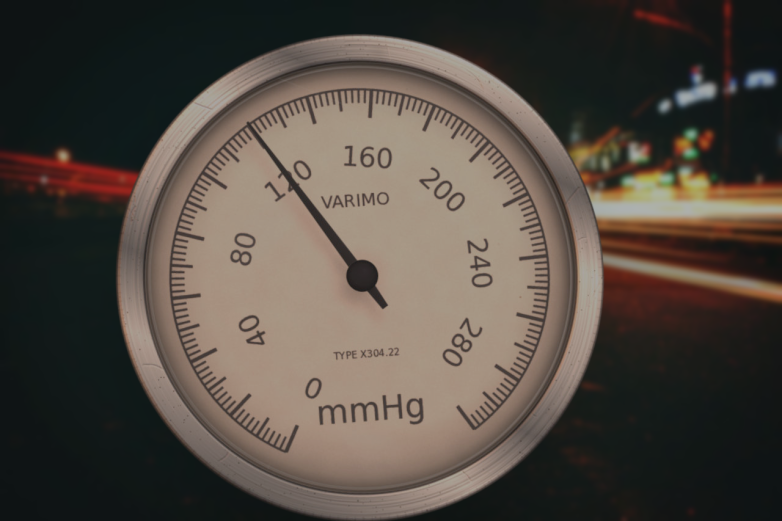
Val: mmHg 120
